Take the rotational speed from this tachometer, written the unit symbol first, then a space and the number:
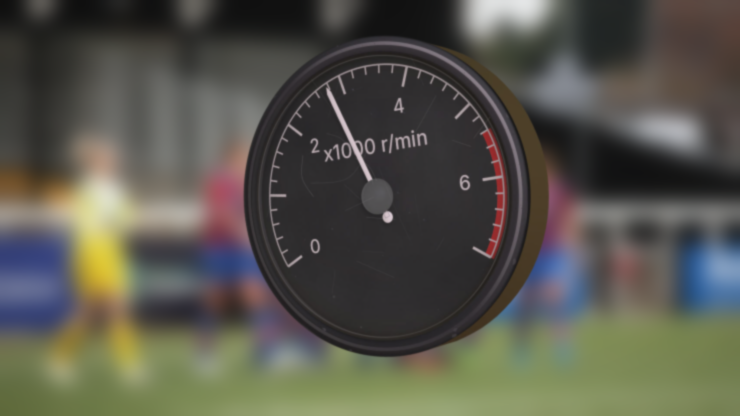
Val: rpm 2800
